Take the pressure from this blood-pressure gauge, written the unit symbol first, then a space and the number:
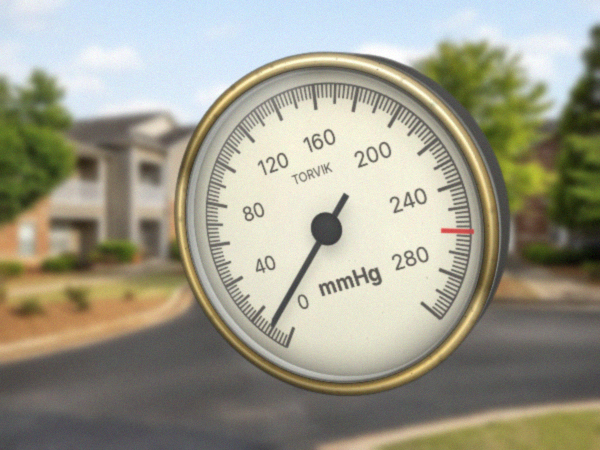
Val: mmHg 10
